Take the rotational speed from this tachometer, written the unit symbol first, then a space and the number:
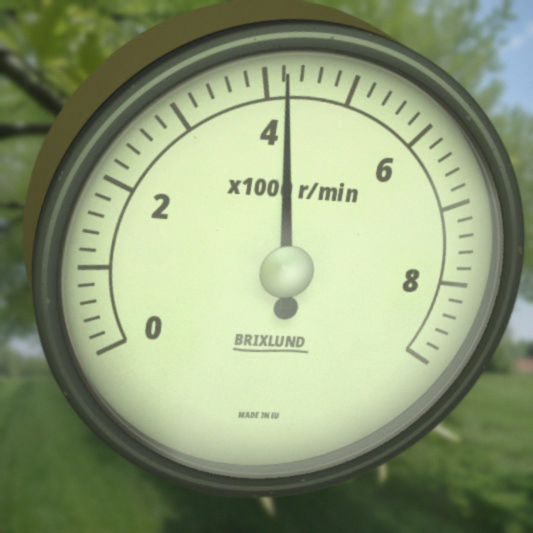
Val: rpm 4200
